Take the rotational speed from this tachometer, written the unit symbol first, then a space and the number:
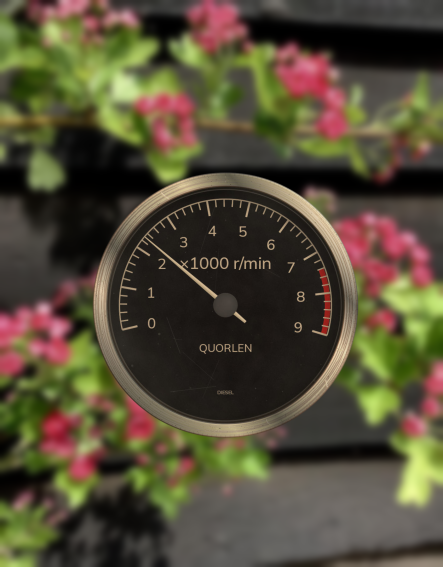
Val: rpm 2300
